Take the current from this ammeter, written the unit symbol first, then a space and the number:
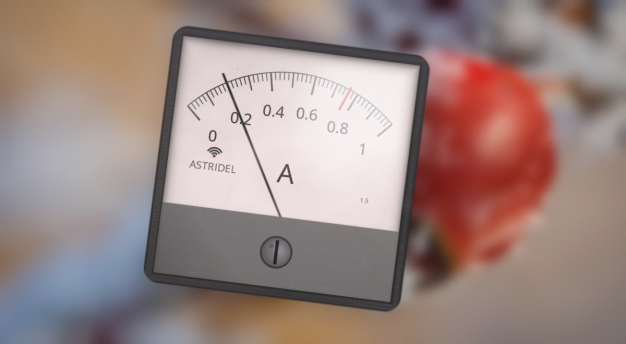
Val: A 0.2
